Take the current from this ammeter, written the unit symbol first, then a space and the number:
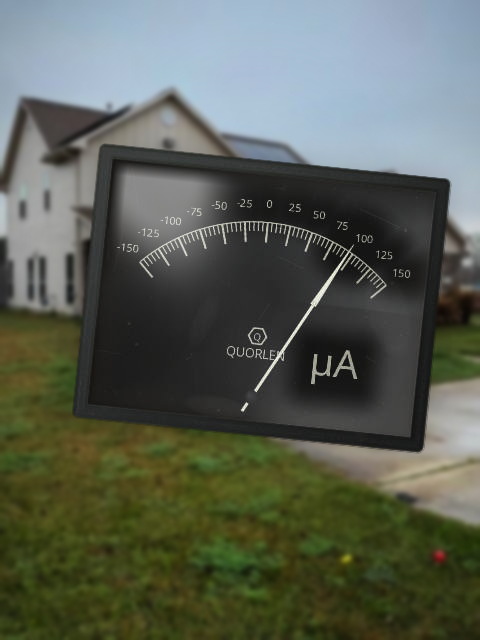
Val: µA 95
